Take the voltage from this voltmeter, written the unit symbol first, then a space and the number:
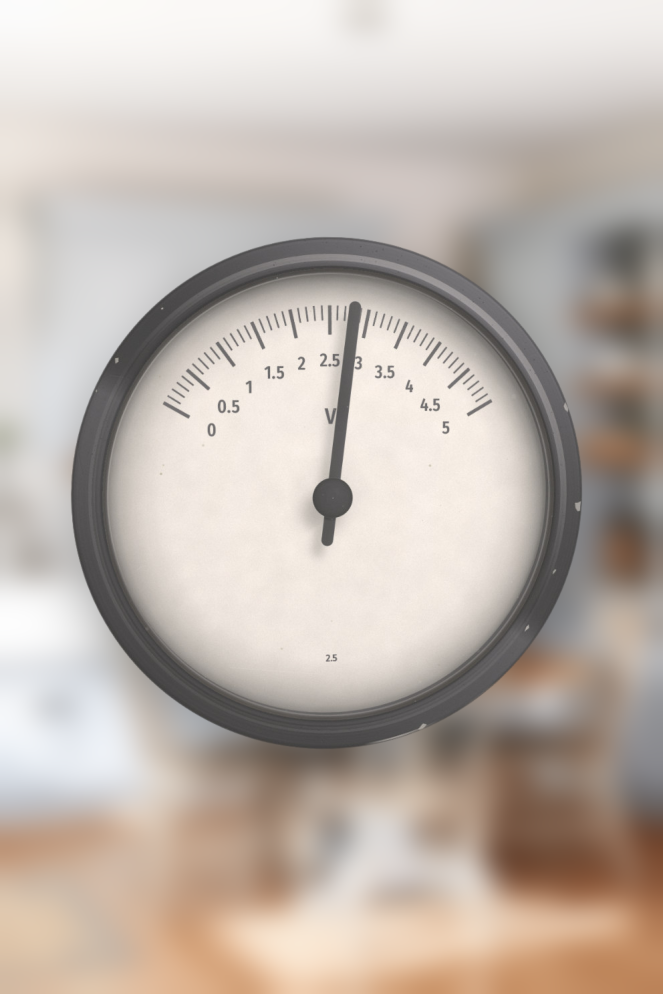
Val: V 2.8
